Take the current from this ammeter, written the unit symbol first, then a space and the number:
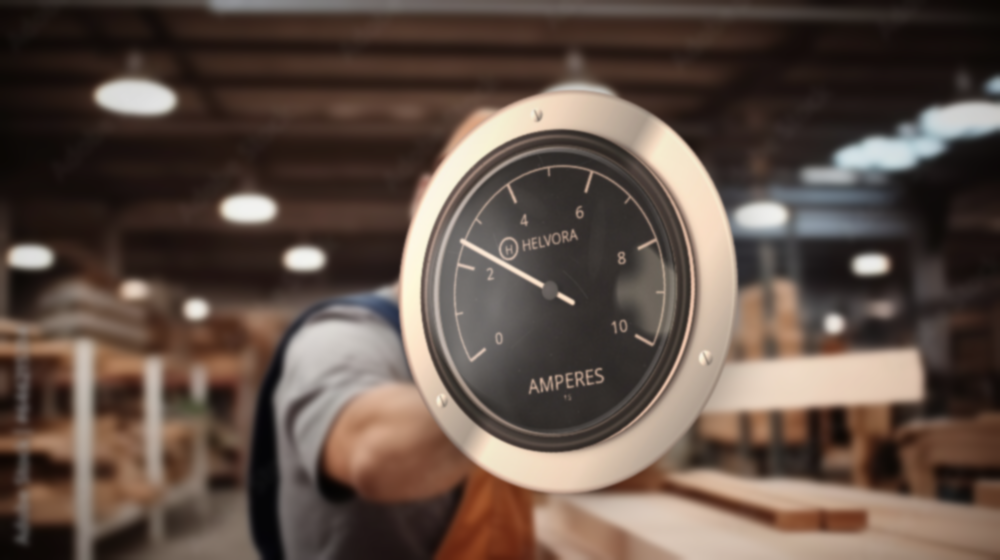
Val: A 2.5
